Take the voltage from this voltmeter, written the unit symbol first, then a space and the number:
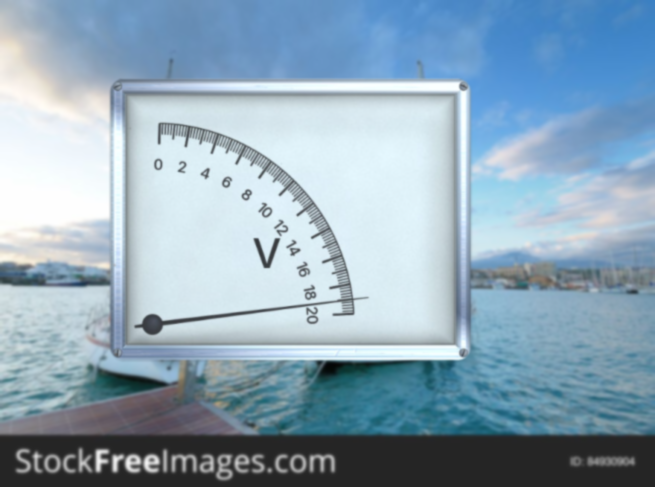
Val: V 19
